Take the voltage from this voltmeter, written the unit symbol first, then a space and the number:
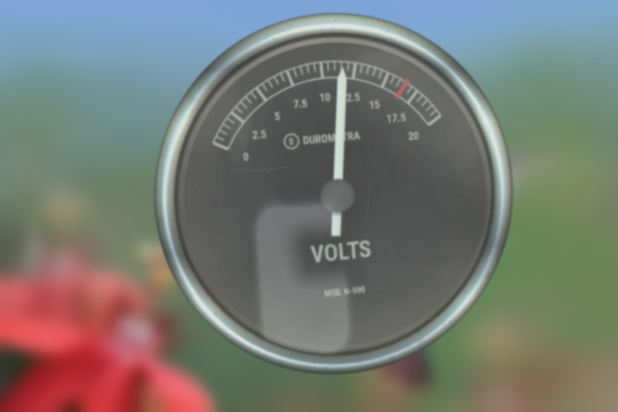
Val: V 11.5
